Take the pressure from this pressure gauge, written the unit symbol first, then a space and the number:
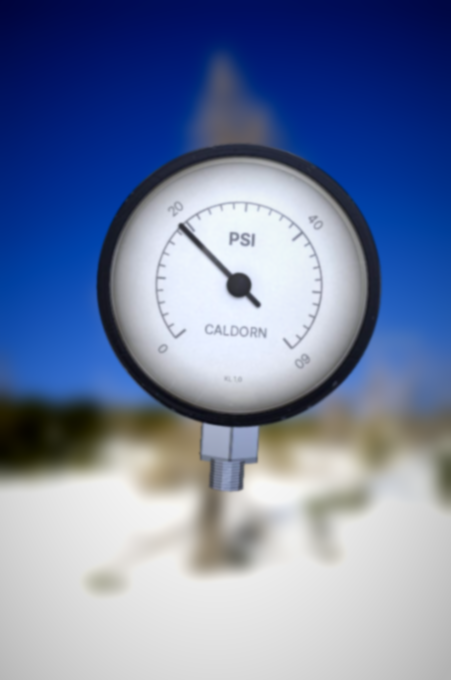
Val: psi 19
